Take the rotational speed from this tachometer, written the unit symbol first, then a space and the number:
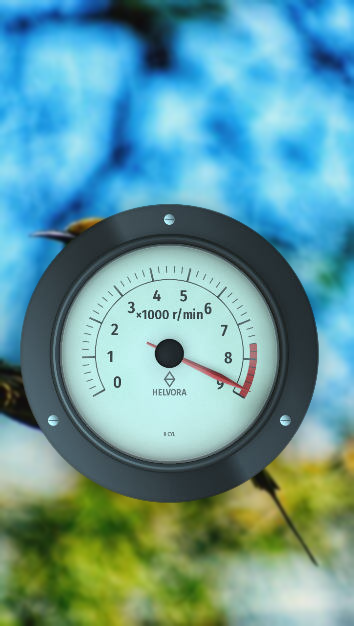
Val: rpm 8800
